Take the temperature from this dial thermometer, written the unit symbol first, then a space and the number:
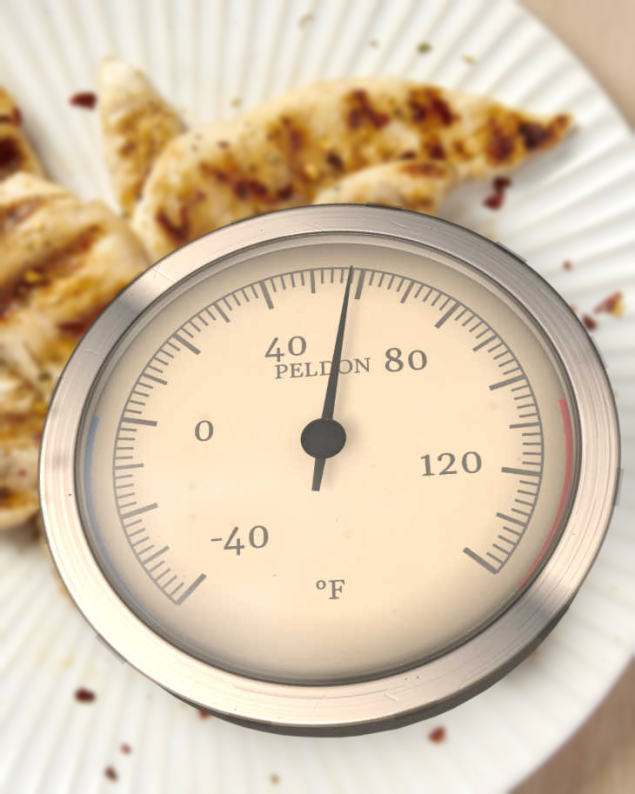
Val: °F 58
